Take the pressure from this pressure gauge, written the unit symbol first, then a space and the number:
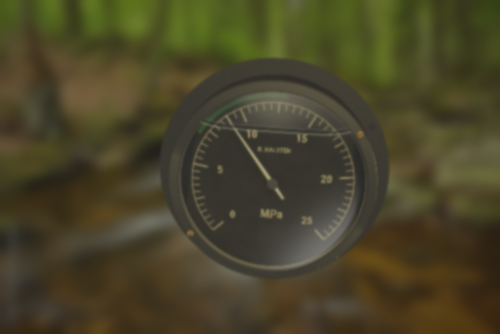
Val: MPa 9
